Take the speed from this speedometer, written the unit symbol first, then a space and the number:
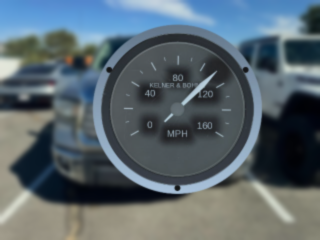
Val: mph 110
